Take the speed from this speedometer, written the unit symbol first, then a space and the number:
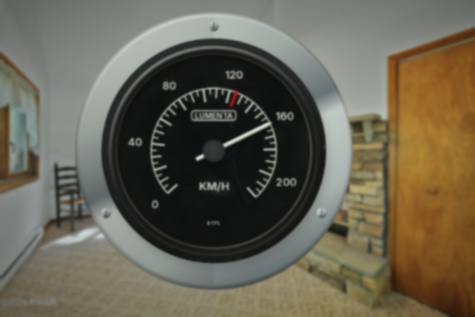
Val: km/h 160
